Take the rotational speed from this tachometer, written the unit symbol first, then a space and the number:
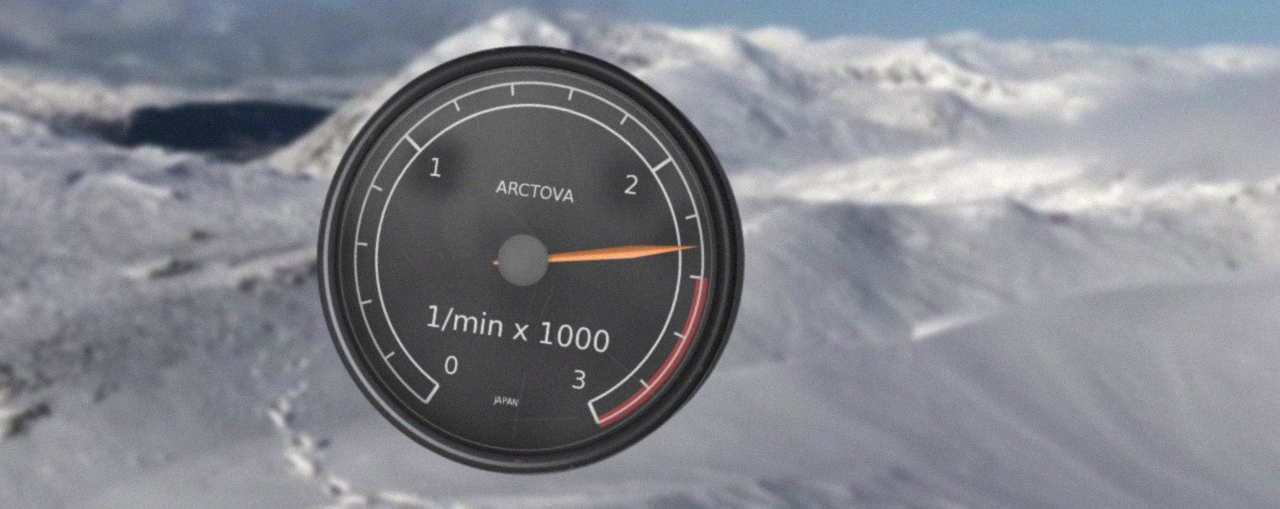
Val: rpm 2300
